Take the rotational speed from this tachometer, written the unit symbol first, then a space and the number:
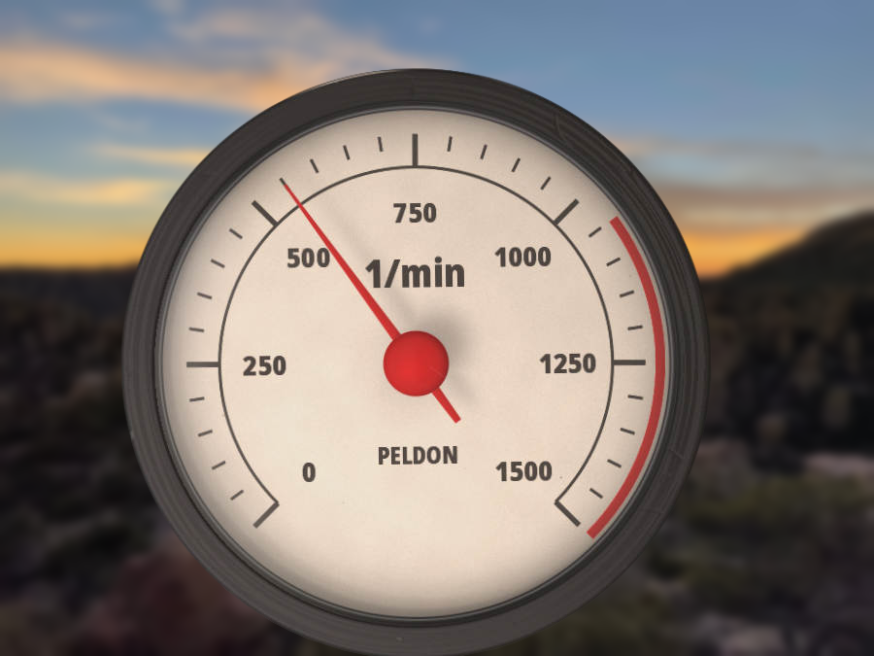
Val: rpm 550
